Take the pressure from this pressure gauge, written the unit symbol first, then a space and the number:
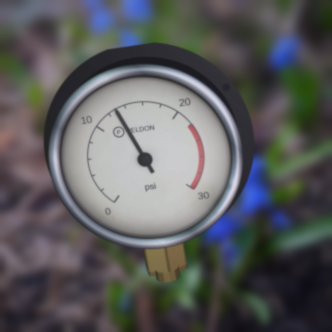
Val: psi 13
